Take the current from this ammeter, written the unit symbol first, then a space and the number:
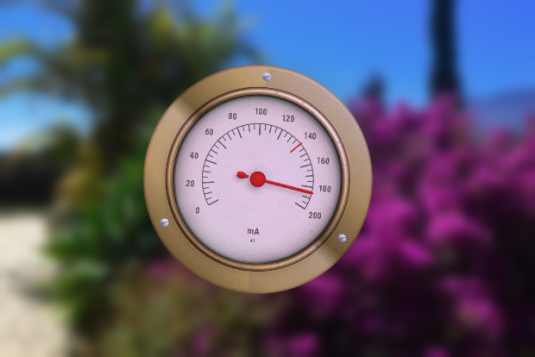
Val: mA 185
